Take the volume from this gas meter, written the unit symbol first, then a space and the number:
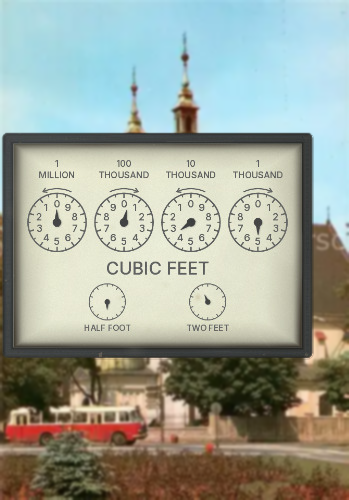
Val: ft³ 3500
